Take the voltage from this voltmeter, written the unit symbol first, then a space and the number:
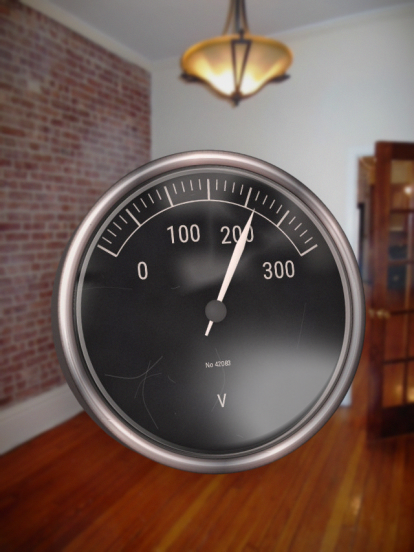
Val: V 210
